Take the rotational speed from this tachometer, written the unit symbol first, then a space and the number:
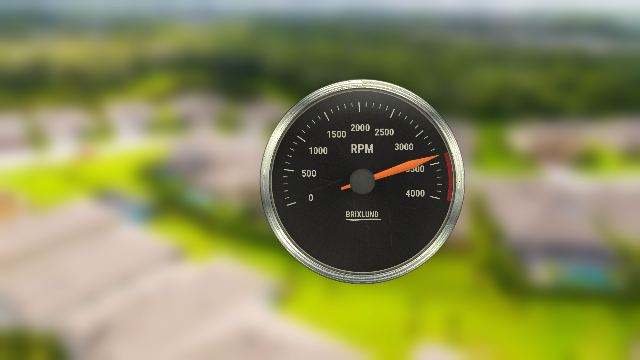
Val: rpm 3400
